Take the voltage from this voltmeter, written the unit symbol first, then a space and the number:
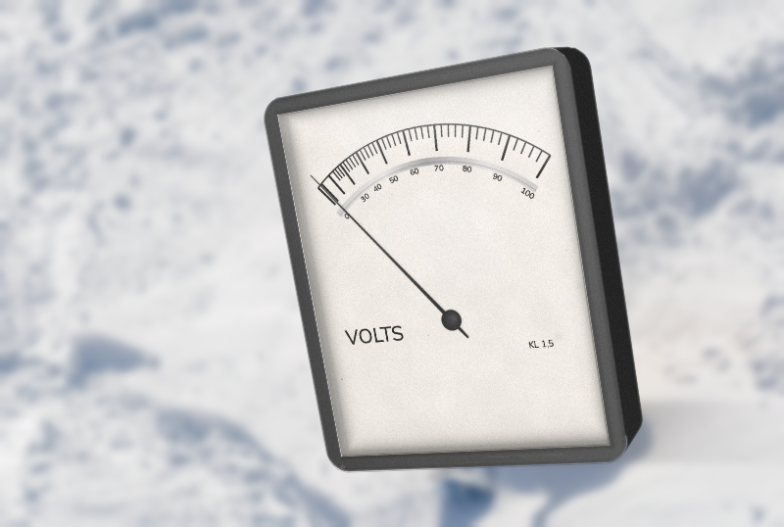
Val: V 10
